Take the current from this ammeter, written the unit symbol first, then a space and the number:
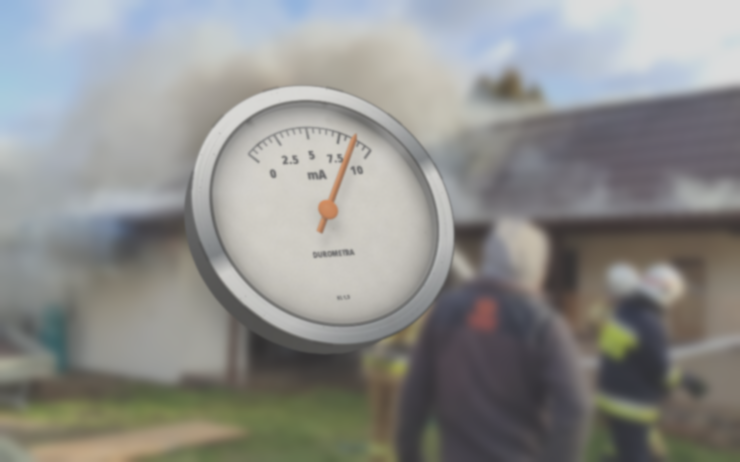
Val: mA 8.5
